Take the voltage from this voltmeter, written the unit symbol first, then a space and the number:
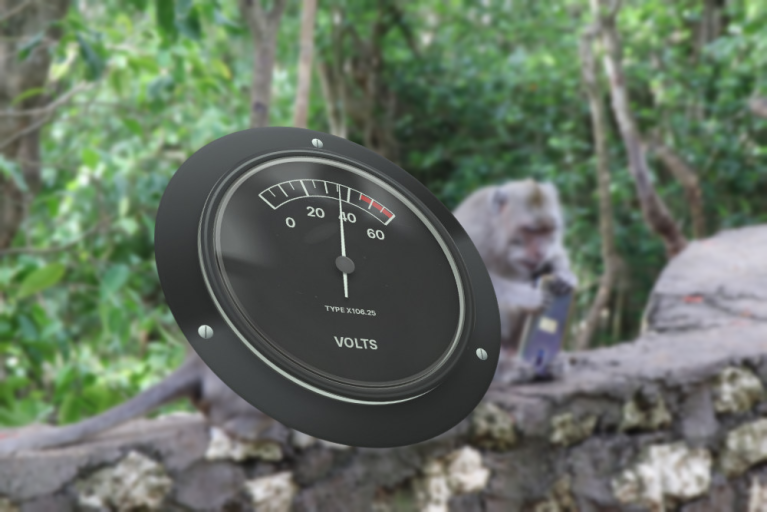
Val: V 35
